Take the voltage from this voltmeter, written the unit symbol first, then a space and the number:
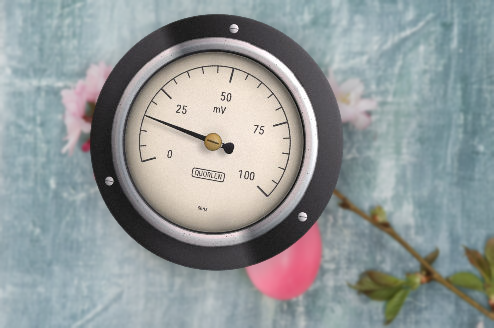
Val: mV 15
